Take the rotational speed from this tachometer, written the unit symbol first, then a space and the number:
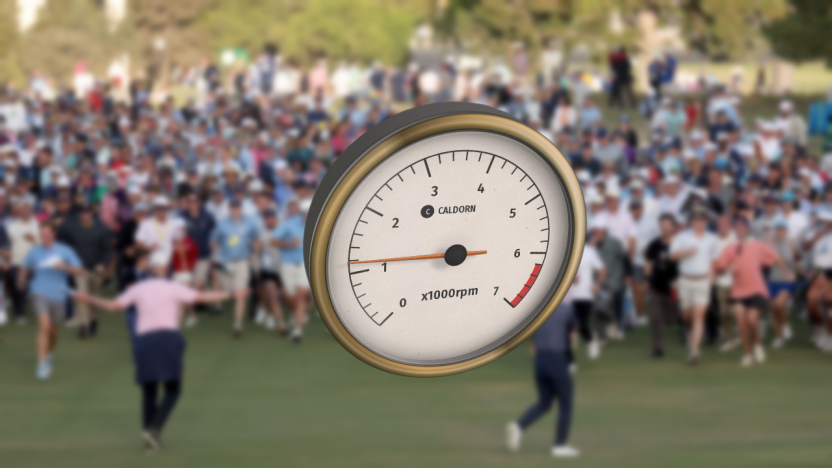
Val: rpm 1200
